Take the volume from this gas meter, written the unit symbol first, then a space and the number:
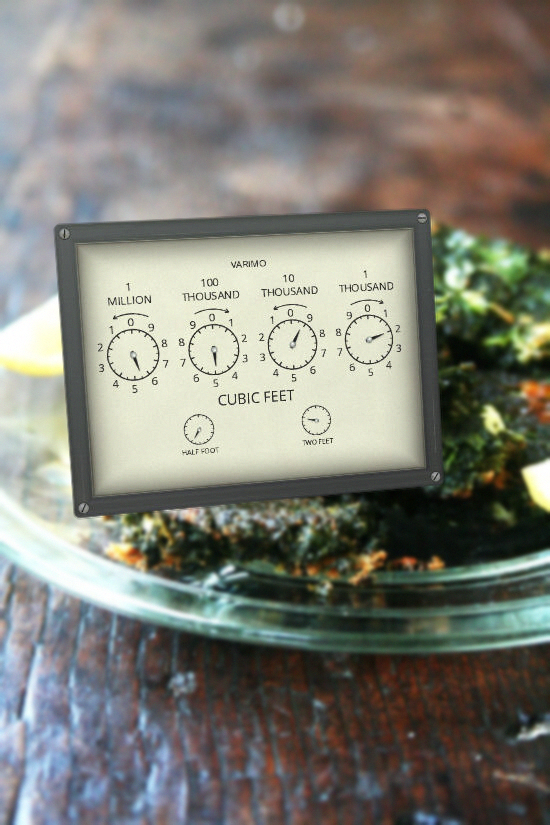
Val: ft³ 549200
